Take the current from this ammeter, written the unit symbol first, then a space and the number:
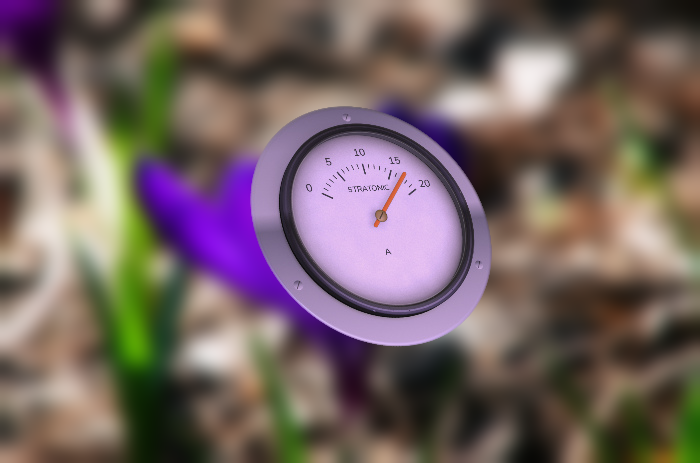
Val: A 17
